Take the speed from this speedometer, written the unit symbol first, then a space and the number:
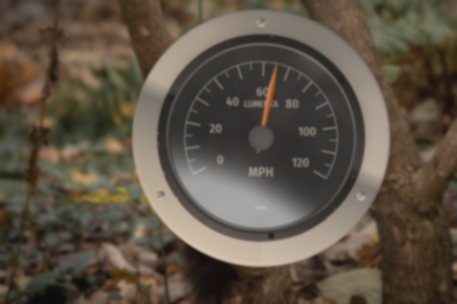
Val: mph 65
